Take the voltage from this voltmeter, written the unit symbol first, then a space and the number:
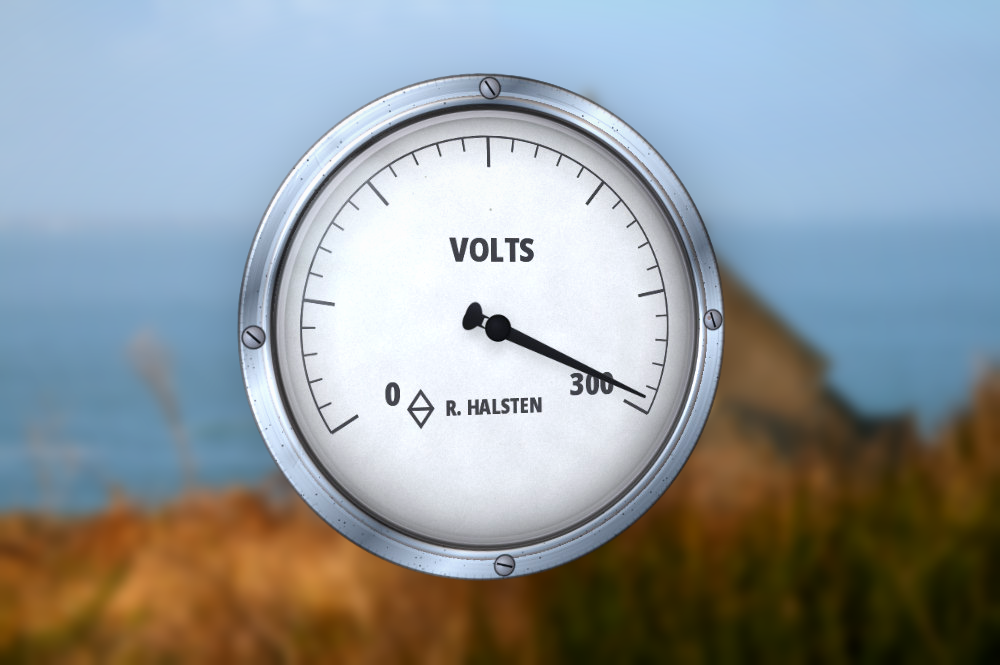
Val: V 295
